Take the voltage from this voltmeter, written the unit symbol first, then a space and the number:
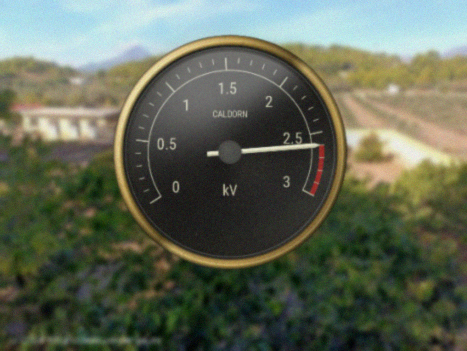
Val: kV 2.6
